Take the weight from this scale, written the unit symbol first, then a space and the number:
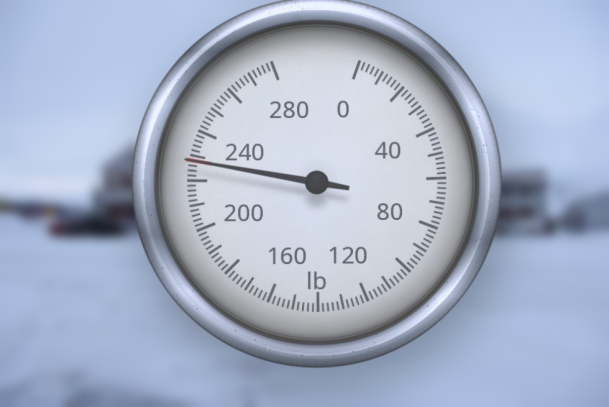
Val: lb 228
